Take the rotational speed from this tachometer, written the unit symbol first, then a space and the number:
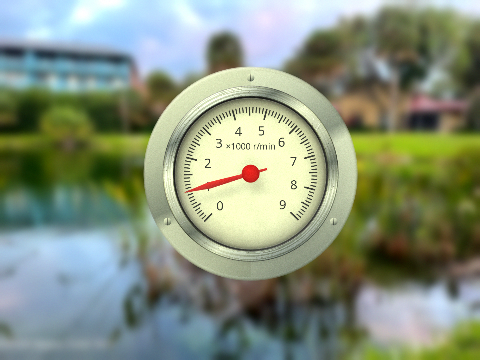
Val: rpm 1000
